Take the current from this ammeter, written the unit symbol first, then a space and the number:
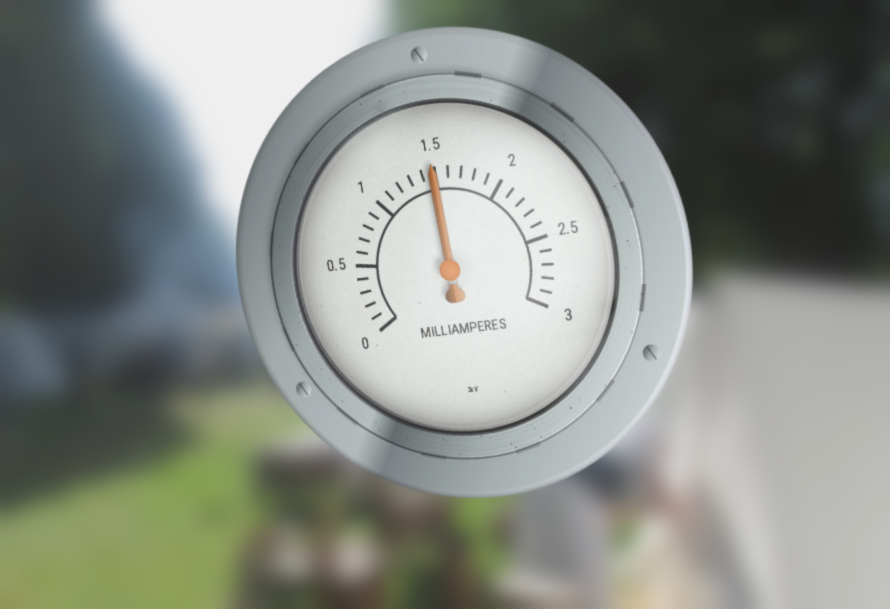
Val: mA 1.5
